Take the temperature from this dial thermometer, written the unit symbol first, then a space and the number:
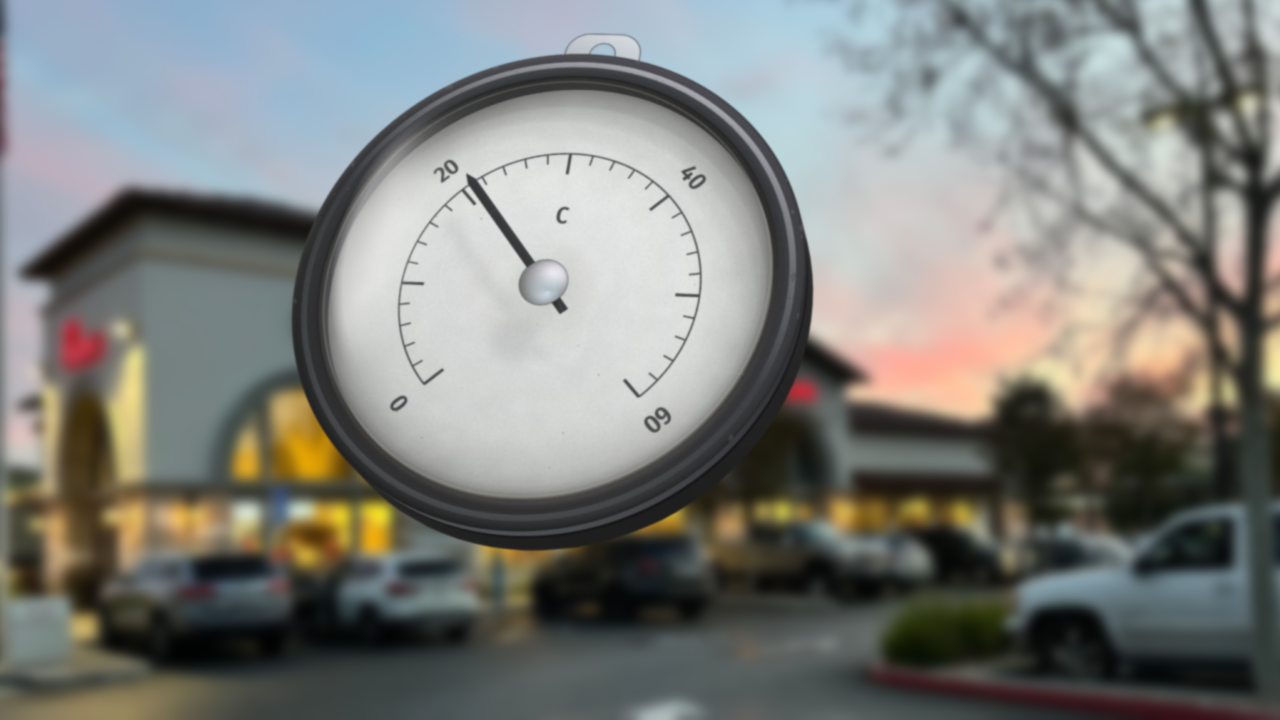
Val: °C 21
